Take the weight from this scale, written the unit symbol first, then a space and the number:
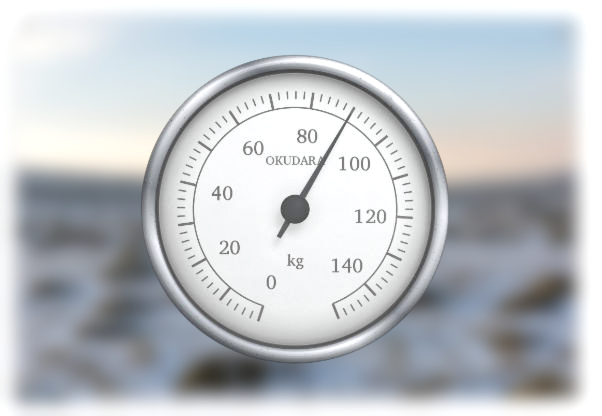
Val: kg 90
